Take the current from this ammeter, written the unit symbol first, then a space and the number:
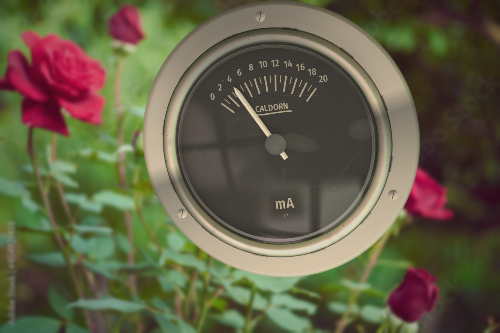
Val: mA 4
